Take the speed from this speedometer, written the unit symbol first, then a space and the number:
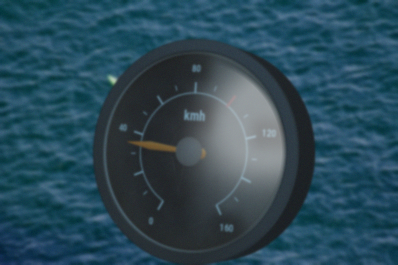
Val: km/h 35
